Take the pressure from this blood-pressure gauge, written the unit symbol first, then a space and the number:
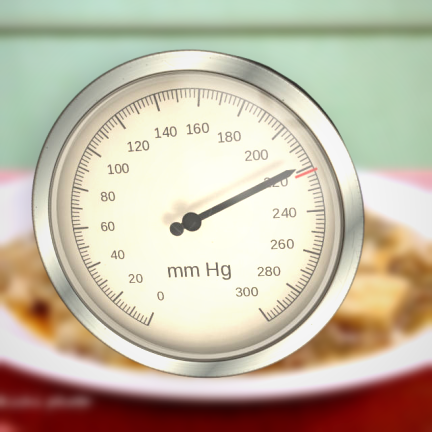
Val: mmHg 218
